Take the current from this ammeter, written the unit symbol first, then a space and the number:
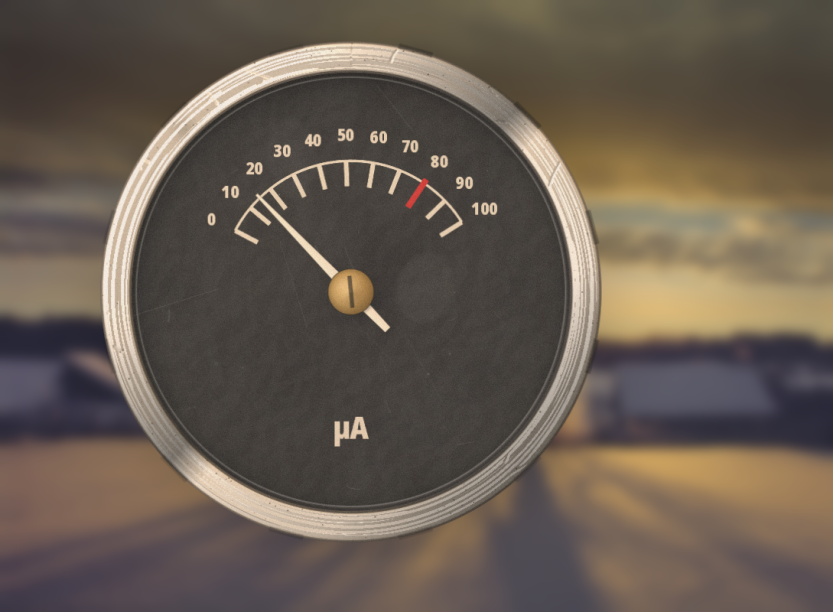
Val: µA 15
